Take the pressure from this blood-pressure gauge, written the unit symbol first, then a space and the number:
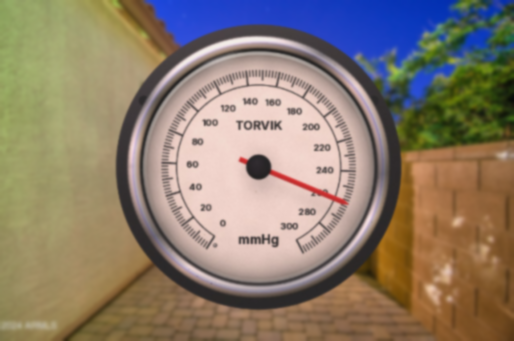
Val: mmHg 260
